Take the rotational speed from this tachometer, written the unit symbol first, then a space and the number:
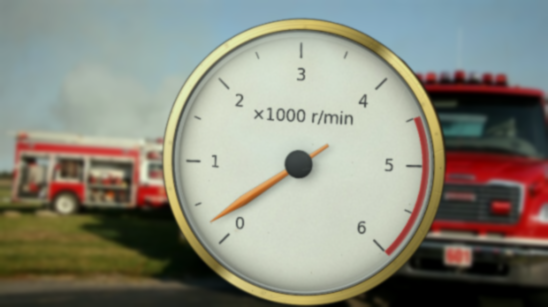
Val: rpm 250
